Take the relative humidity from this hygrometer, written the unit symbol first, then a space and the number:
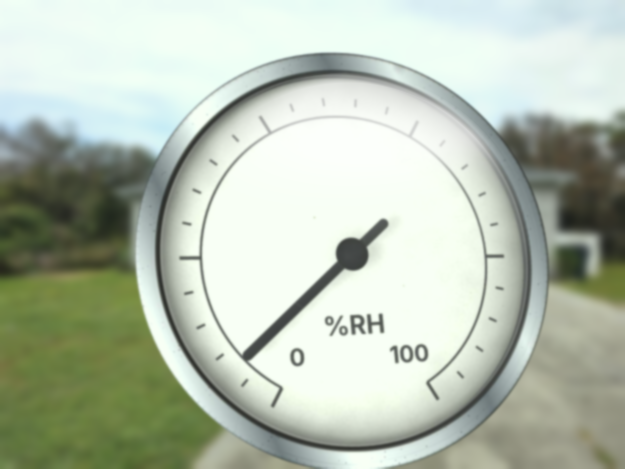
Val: % 6
